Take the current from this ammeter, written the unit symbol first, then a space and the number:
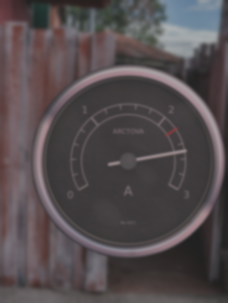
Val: A 2.5
